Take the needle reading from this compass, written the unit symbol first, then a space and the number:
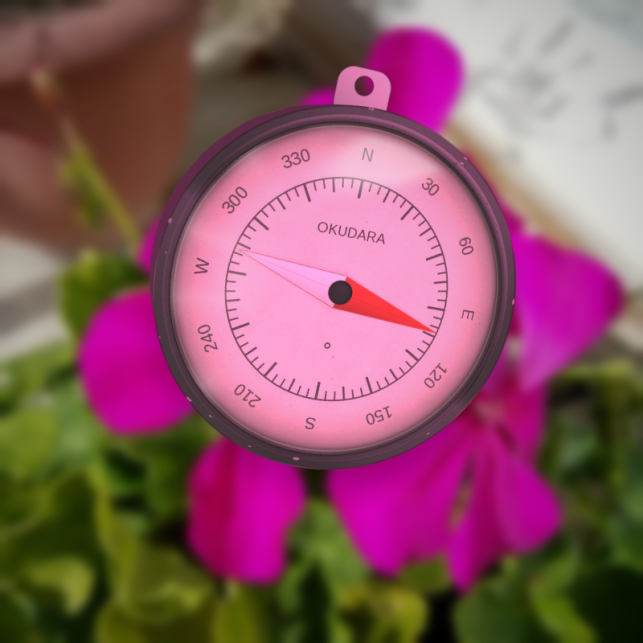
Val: ° 102.5
